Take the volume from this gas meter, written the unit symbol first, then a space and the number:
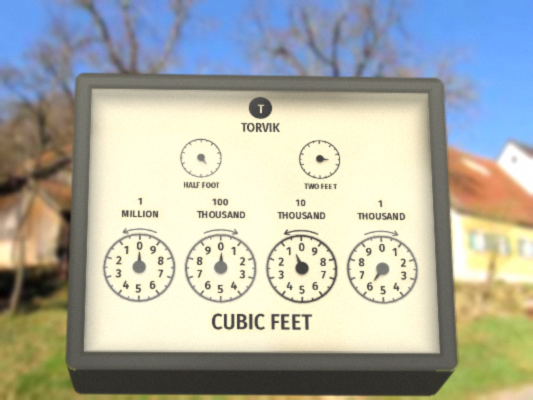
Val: ft³ 600
